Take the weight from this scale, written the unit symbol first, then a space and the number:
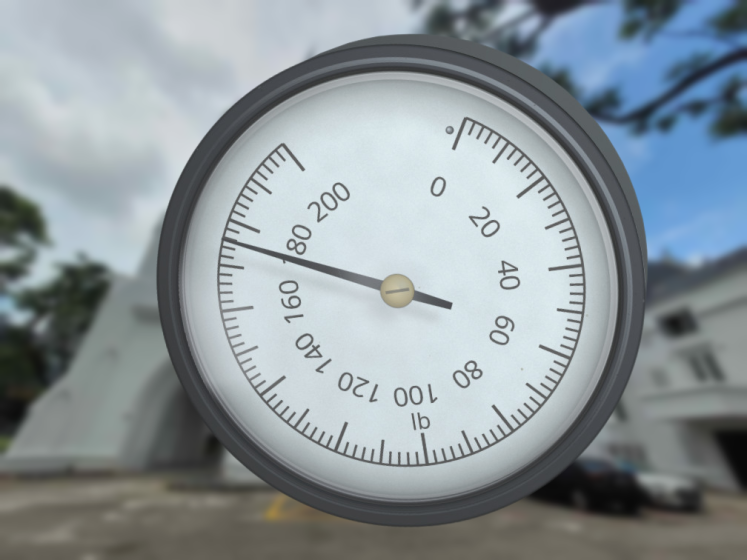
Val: lb 176
